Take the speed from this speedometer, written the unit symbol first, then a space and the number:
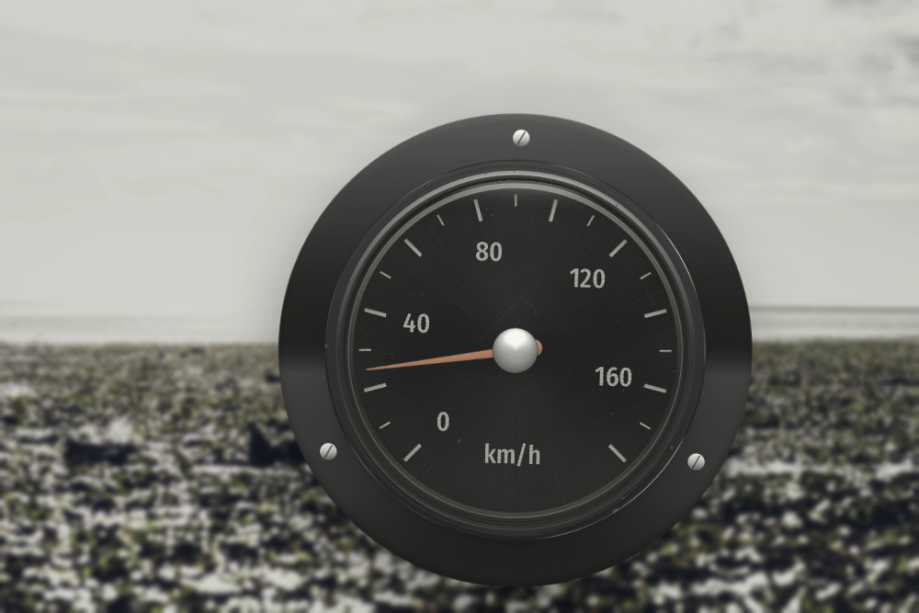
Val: km/h 25
